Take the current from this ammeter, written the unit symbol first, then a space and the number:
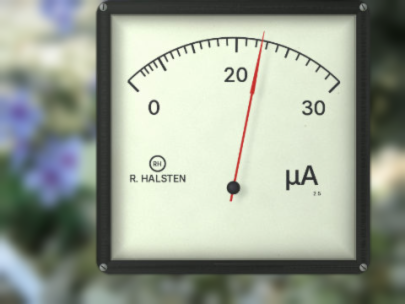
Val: µA 22.5
